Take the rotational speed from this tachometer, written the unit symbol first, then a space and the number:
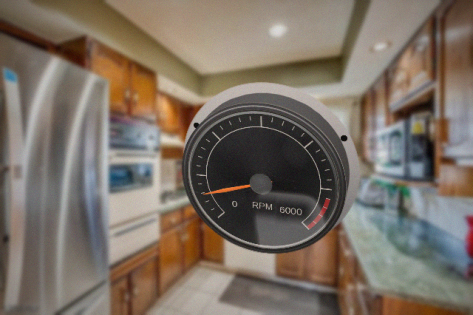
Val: rpm 600
